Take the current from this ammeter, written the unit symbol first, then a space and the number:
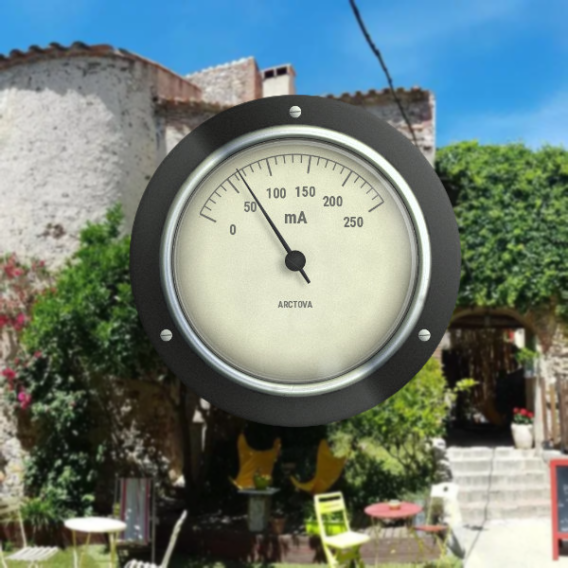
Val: mA 65
